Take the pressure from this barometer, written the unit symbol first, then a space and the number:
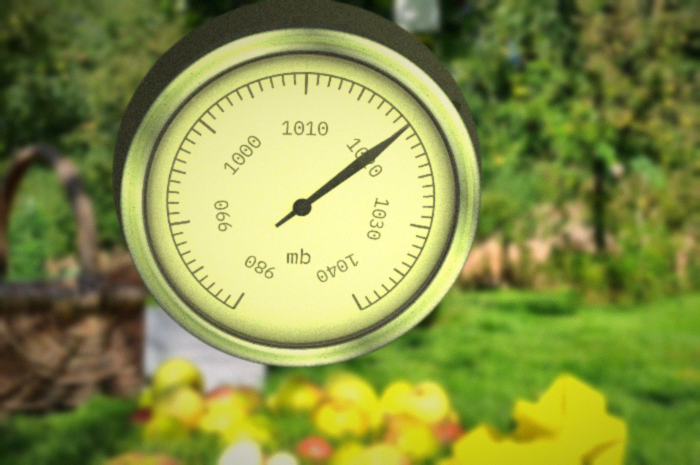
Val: mbar 1020
